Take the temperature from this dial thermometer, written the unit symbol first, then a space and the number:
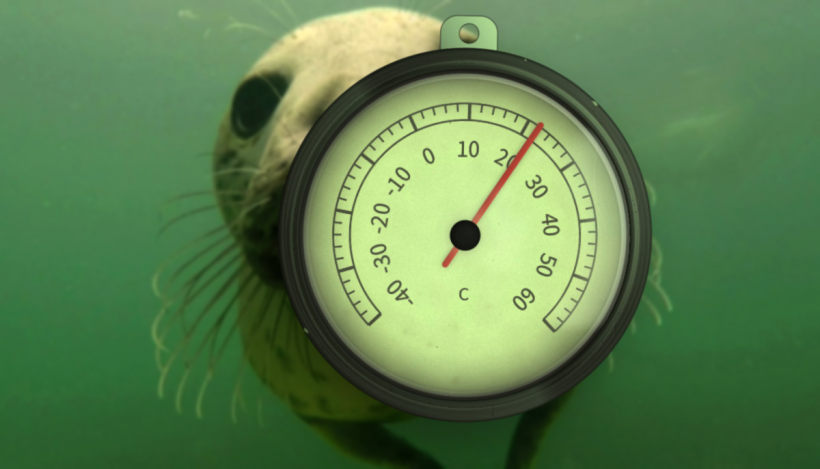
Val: °C 22
